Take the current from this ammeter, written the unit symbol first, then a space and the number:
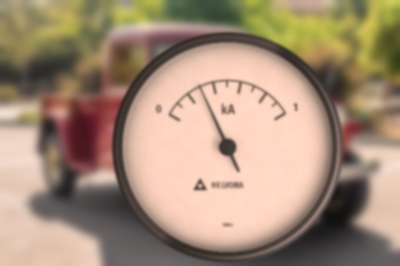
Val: kA 0.3
